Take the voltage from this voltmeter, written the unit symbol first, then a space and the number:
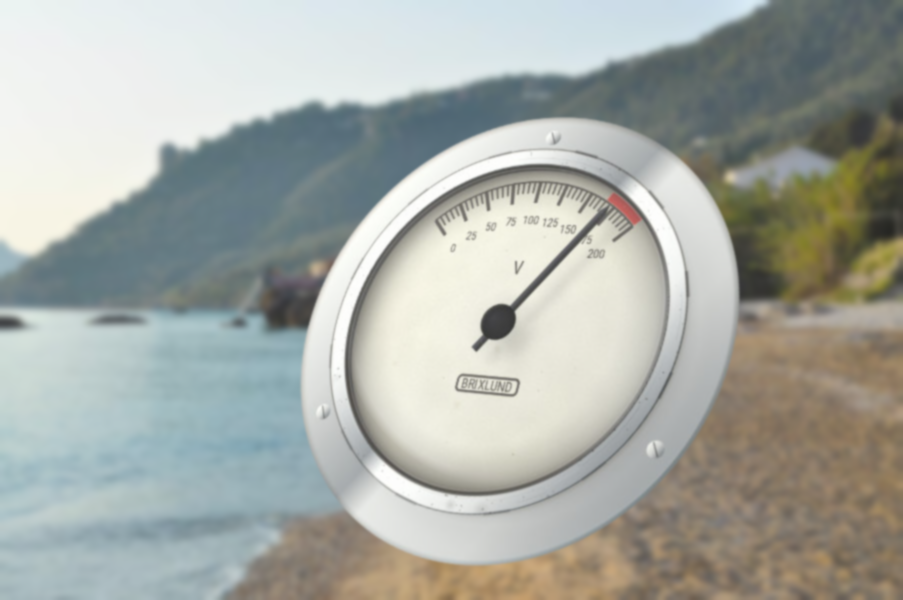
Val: V 175
